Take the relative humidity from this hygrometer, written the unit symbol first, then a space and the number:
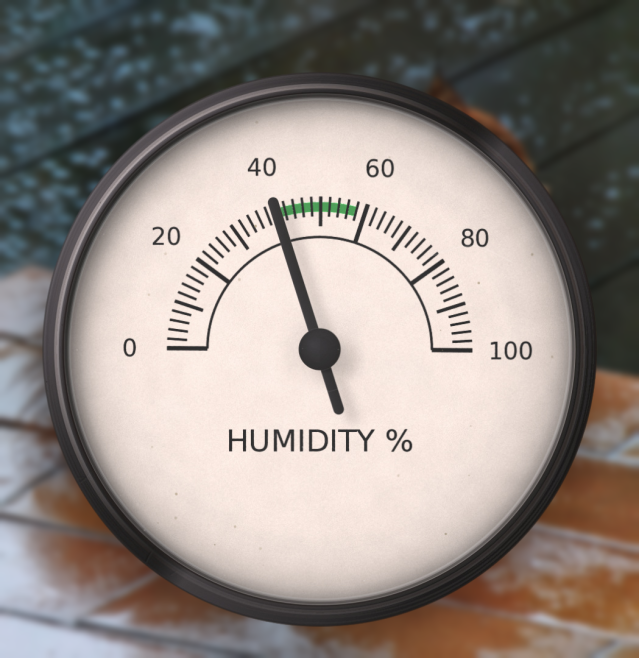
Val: % 40
